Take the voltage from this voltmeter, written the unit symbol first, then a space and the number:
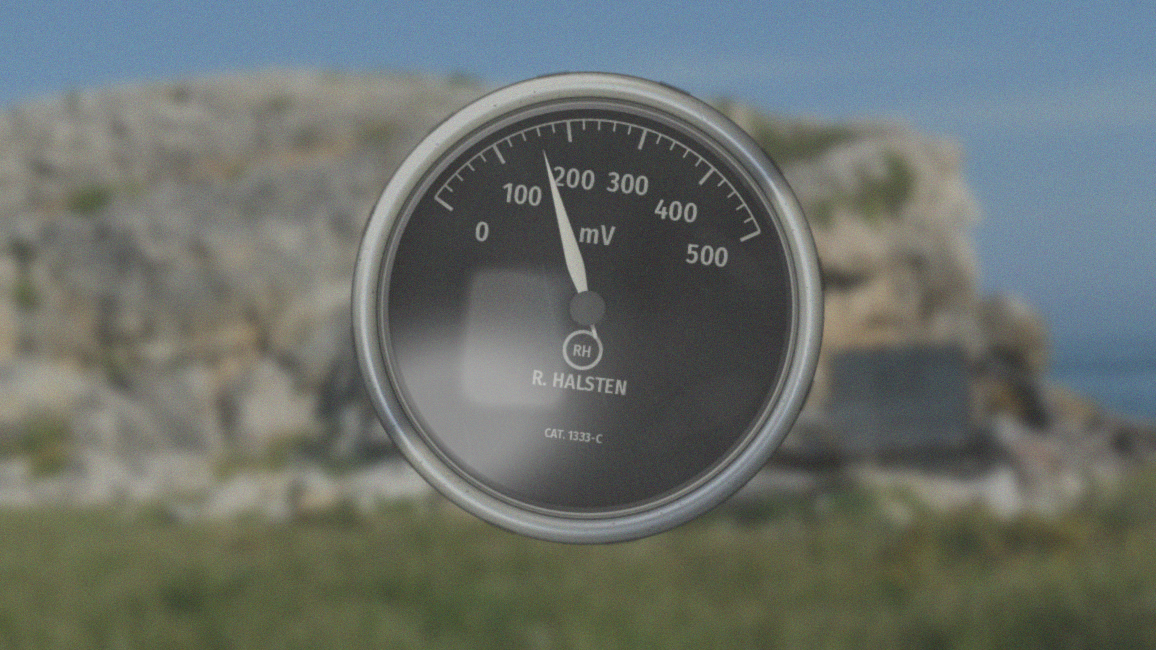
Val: mV 160
